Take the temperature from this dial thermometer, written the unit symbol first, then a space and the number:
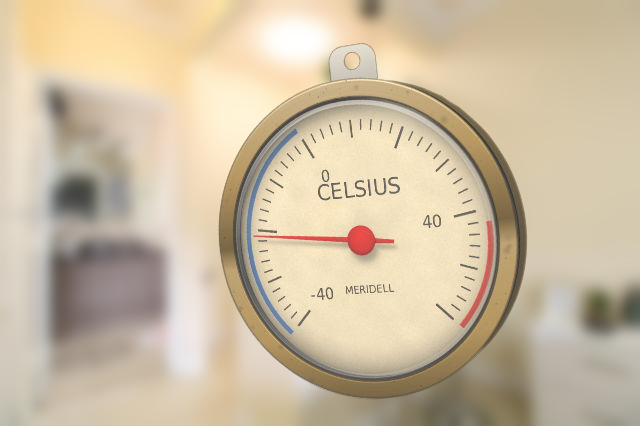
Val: °C -21
